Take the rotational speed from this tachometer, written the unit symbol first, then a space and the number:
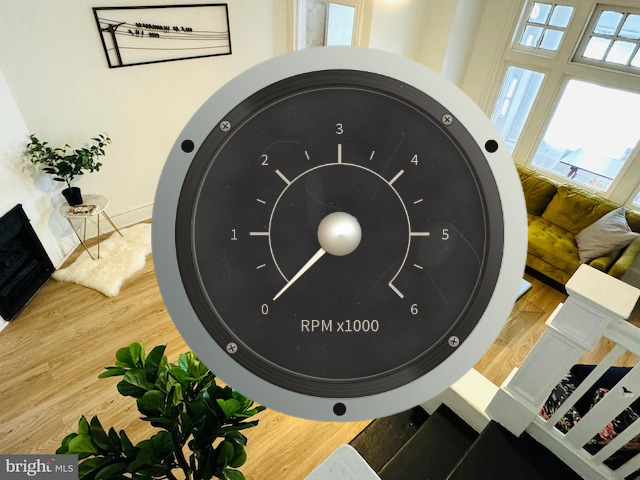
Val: rpm 0
